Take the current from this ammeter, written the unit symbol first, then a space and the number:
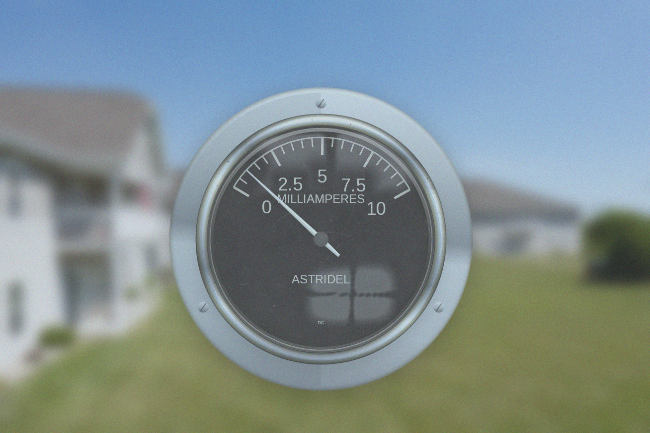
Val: mA 1
